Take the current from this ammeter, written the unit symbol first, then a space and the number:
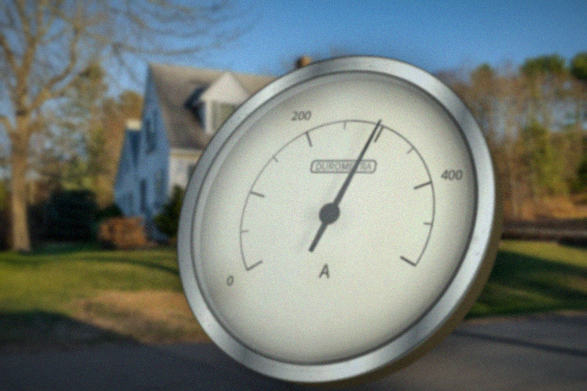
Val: A 300
